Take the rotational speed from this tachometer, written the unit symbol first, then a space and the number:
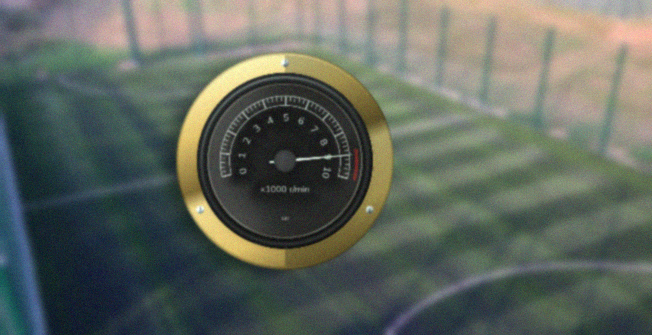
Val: rpm 9000
